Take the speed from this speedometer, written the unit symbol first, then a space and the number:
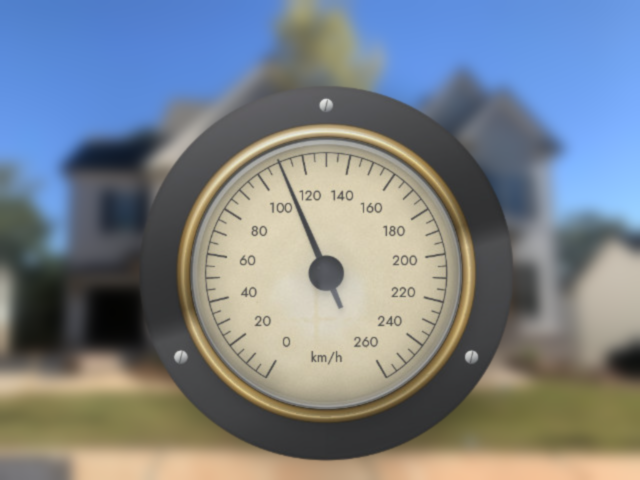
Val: km/h 110
